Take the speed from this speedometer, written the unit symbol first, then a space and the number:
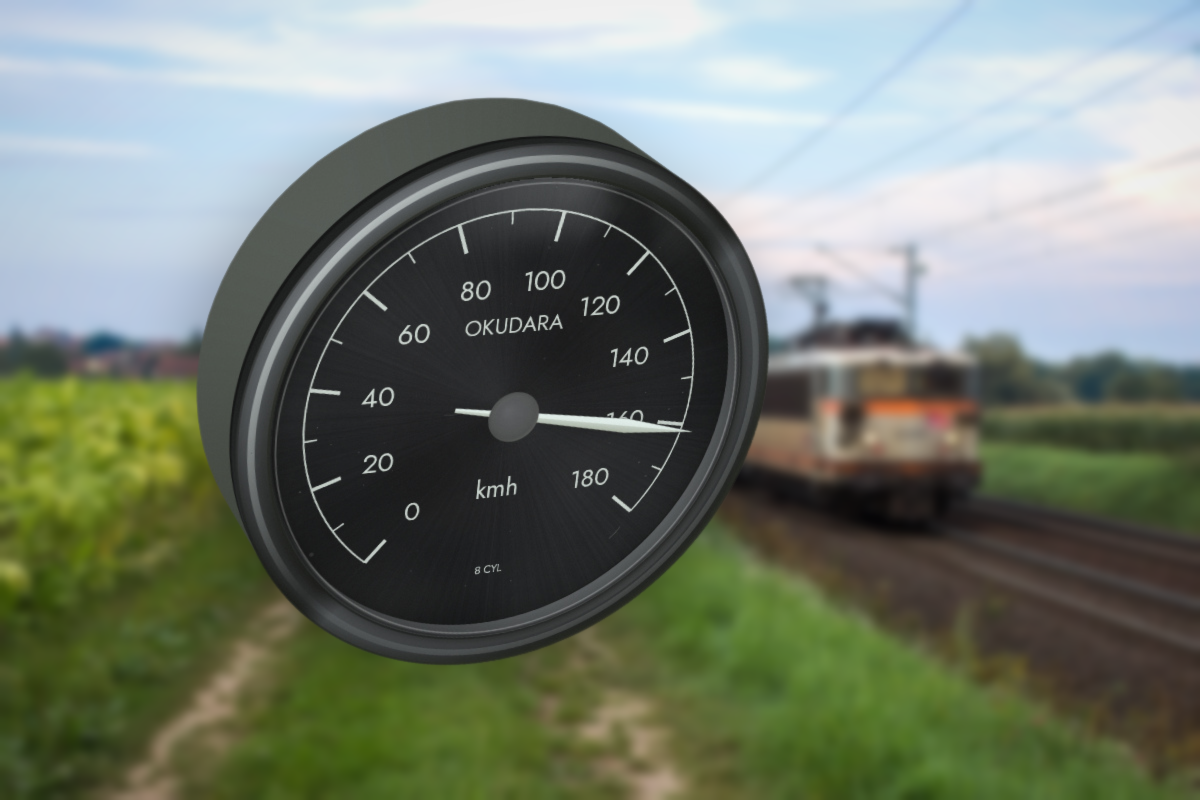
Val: km/h 160
